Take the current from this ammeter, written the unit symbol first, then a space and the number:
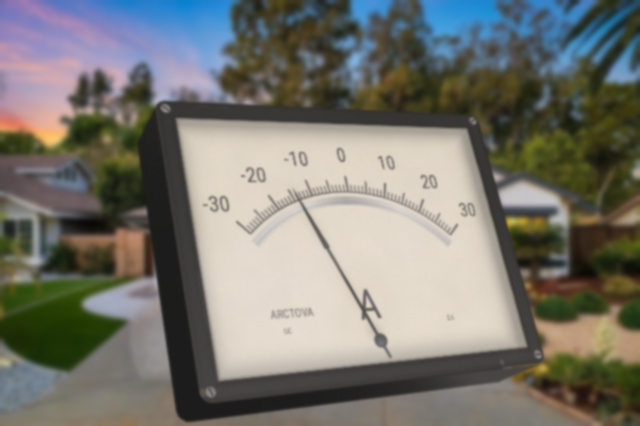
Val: A -15
